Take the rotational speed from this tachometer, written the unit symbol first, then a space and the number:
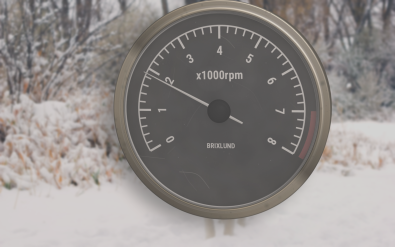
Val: rpm 1900
